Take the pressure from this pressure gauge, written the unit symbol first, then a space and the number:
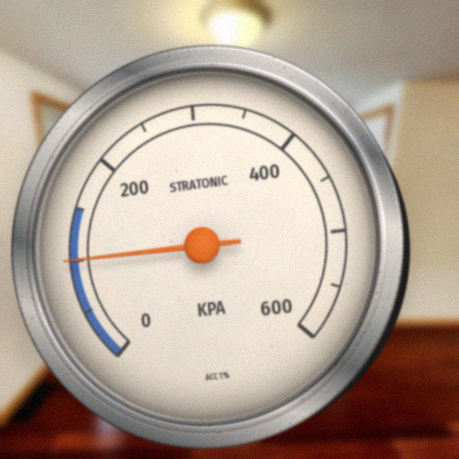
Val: kPa 100
